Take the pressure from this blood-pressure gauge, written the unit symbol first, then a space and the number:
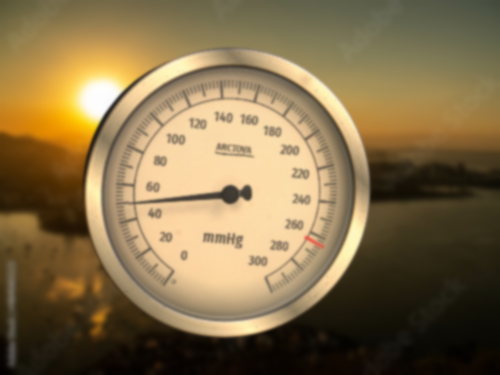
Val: mmHg 50
